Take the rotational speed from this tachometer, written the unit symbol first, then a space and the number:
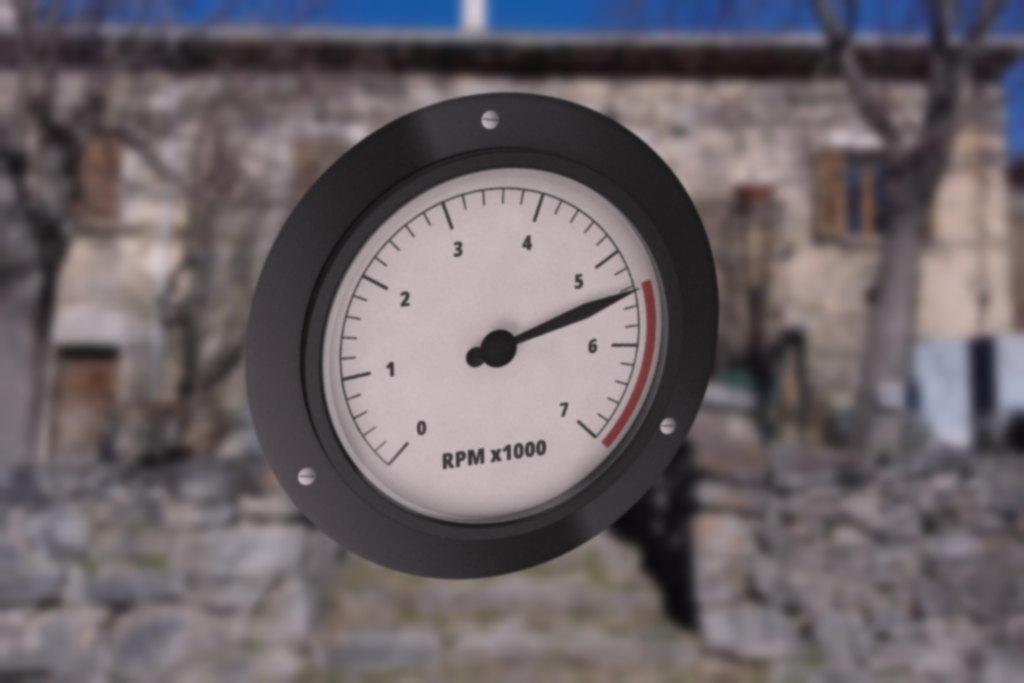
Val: rpm 5400
